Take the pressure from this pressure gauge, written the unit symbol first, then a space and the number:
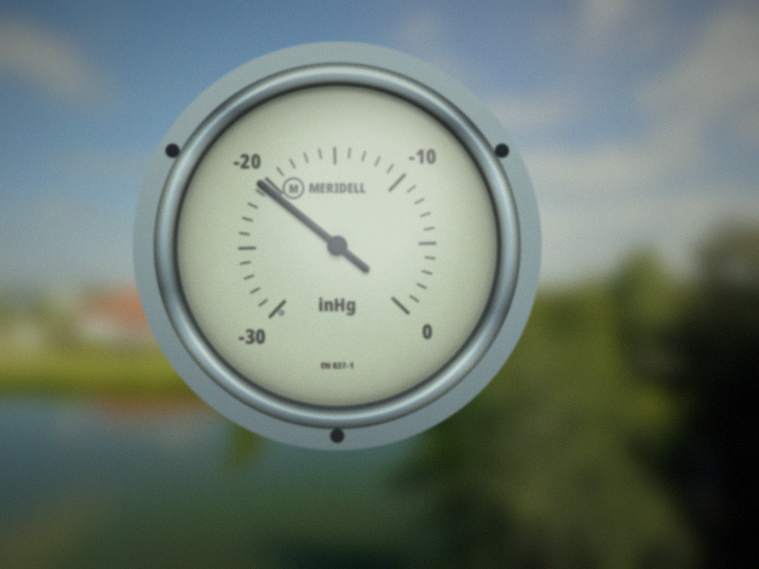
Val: inHg -20.5
